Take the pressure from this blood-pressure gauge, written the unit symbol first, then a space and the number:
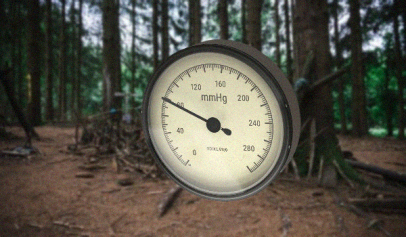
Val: mmHg 80
